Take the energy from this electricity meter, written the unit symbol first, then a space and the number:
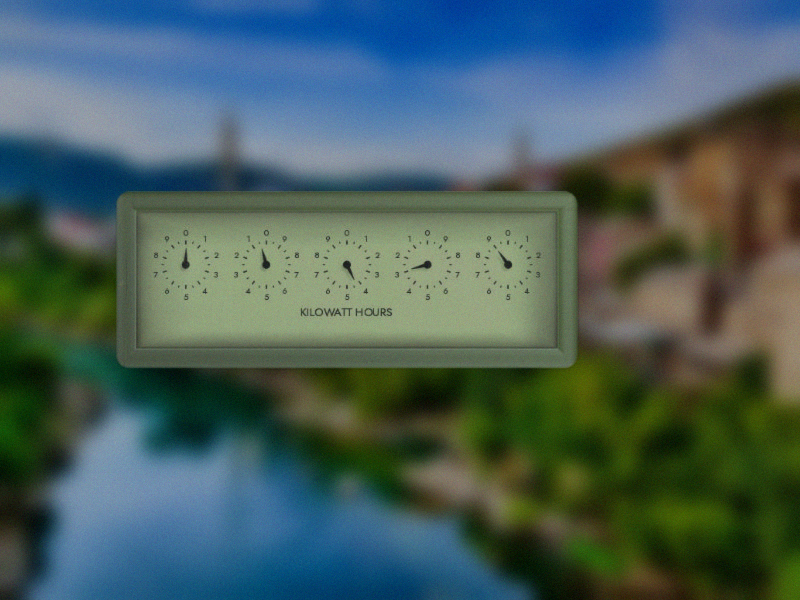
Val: kWh 429
